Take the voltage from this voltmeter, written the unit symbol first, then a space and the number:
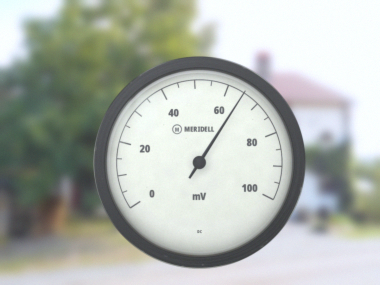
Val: mV 65
